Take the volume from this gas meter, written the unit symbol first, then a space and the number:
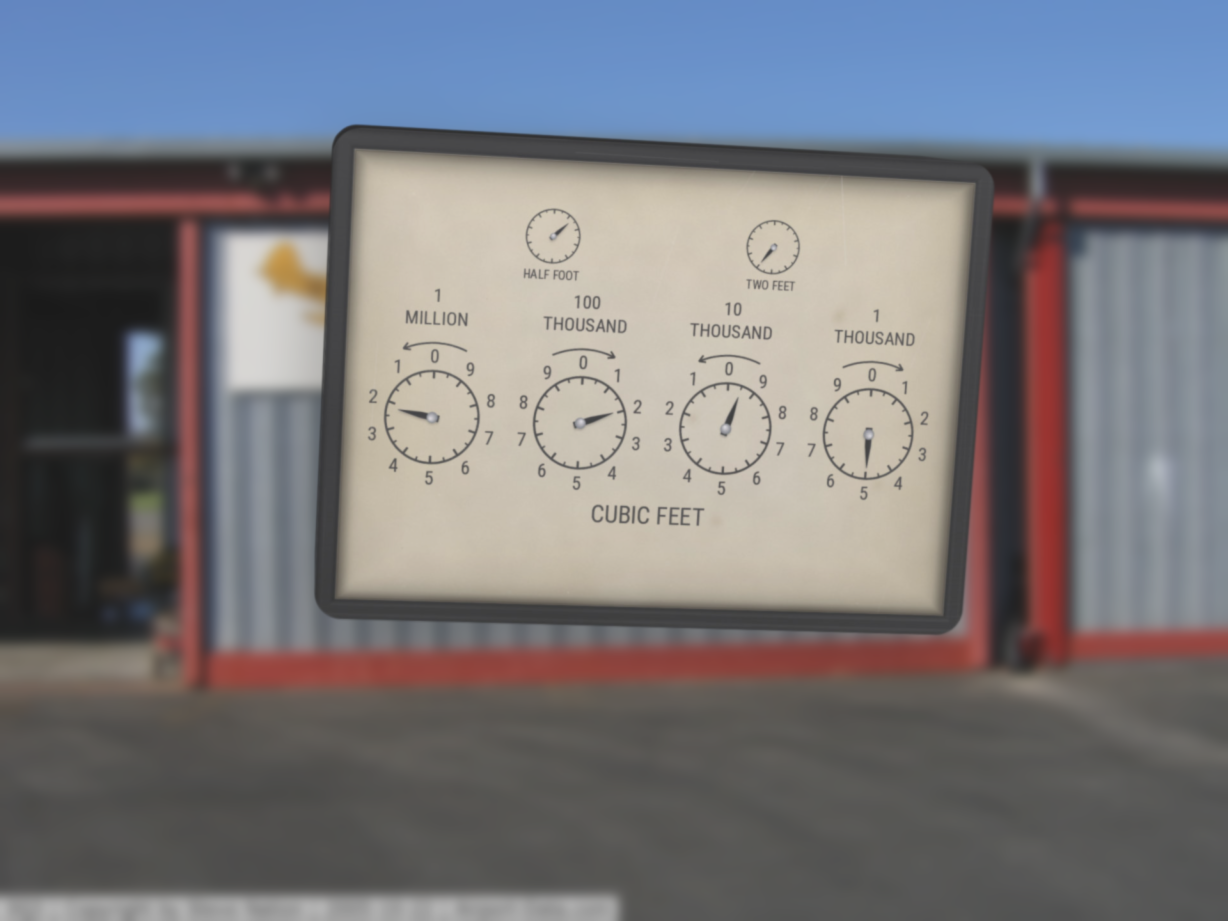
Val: ft³ 219500
